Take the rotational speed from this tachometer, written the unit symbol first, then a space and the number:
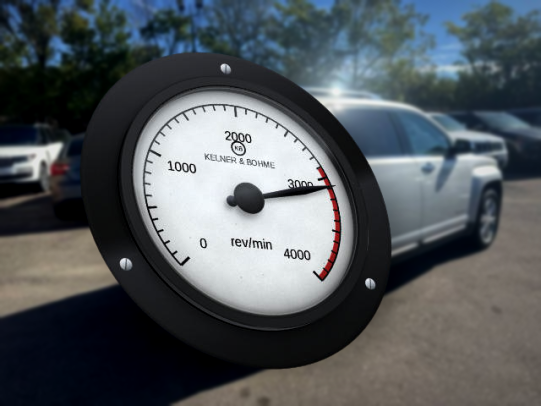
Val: rpm 3100
